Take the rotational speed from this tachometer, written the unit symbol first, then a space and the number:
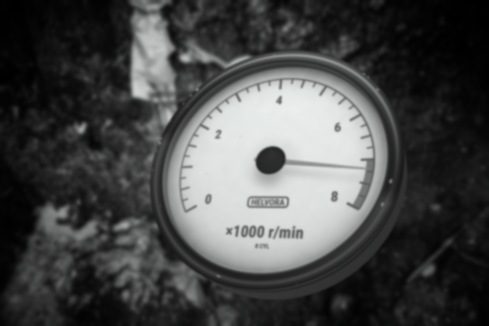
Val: rpm 7250
